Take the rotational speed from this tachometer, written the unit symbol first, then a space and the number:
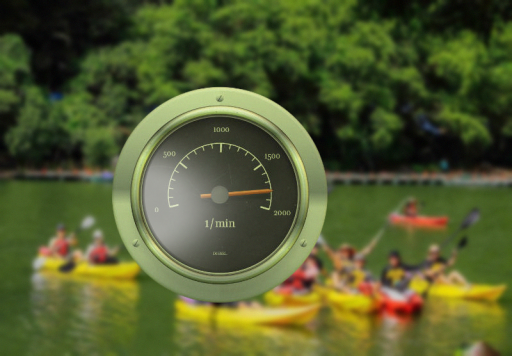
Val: rpm 1800
